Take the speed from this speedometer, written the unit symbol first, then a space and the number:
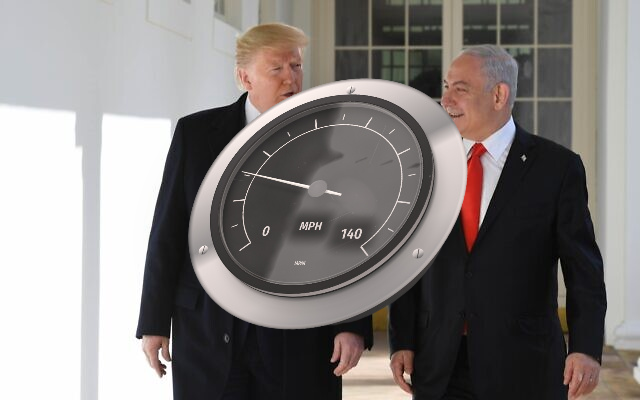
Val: mph 30
